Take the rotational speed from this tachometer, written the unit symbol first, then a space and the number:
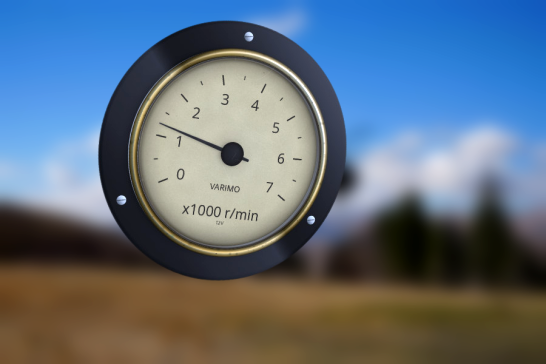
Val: rpm 1250
